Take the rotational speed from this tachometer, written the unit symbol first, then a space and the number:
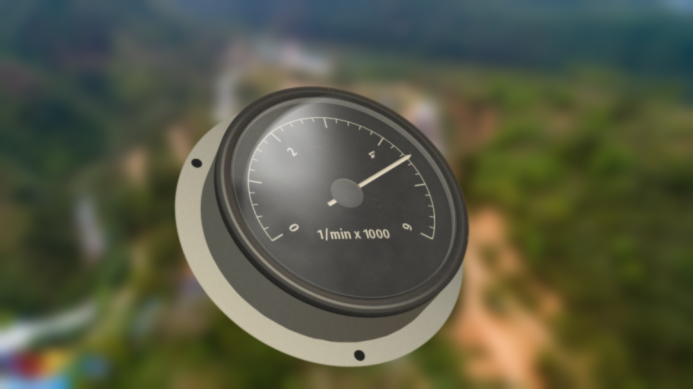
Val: rpm 4500
